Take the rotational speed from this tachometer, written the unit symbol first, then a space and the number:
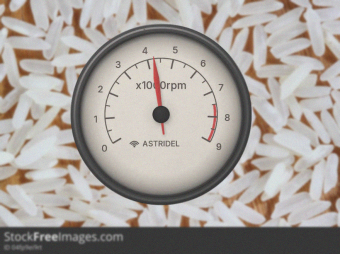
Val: rpm 4250
